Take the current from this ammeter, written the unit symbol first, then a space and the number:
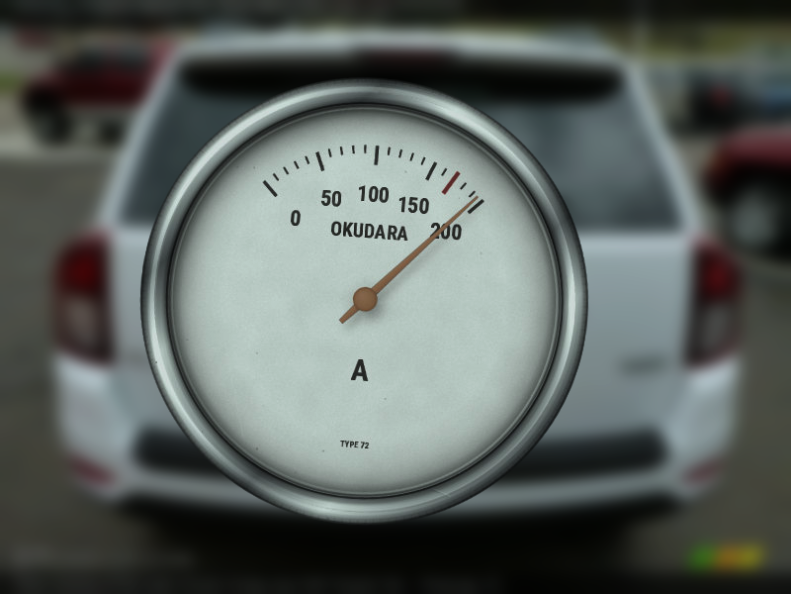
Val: A 195
